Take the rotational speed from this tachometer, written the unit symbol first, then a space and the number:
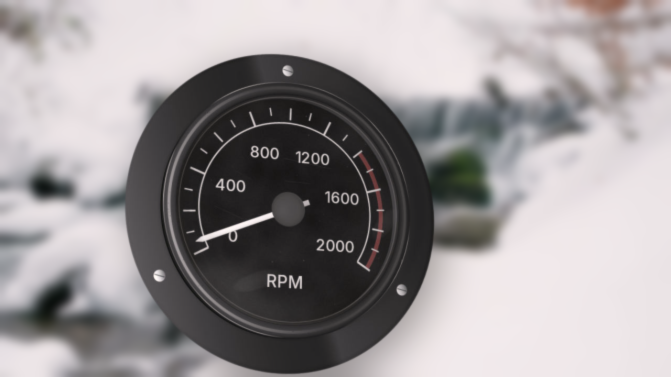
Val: rpm 50
